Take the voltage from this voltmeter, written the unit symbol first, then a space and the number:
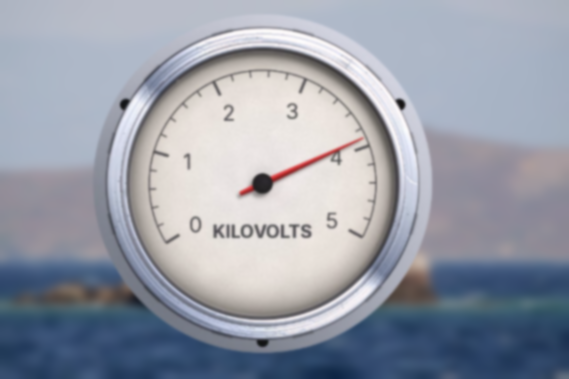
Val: kV 3.9
